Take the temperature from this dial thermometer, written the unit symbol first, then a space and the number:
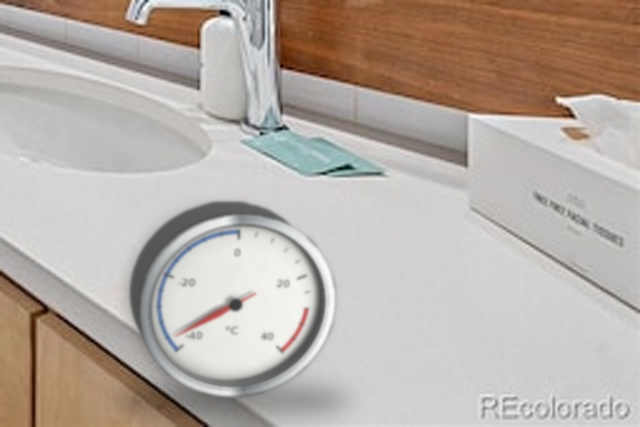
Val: °C -36
